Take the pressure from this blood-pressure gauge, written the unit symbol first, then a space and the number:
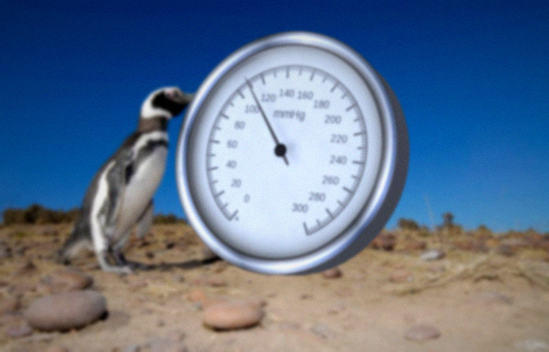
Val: mmHg 110
